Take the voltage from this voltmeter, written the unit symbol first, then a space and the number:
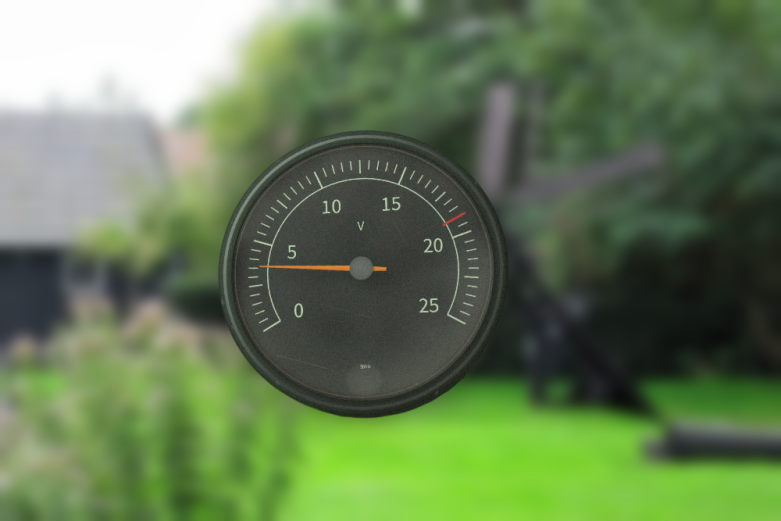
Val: V 3.5
